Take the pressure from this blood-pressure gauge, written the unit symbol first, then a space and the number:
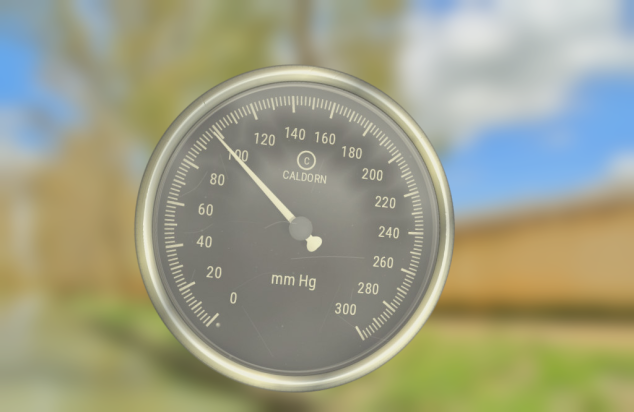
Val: mmHg 98
